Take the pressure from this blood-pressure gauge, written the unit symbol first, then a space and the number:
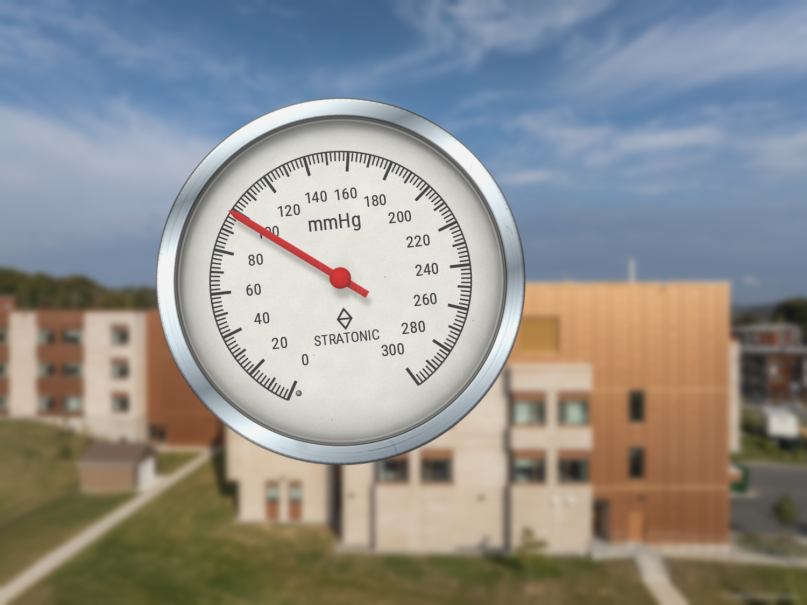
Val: mmHg 98
